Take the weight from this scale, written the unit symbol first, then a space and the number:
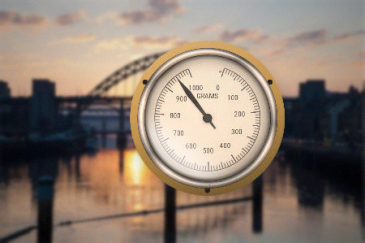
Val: g 950
